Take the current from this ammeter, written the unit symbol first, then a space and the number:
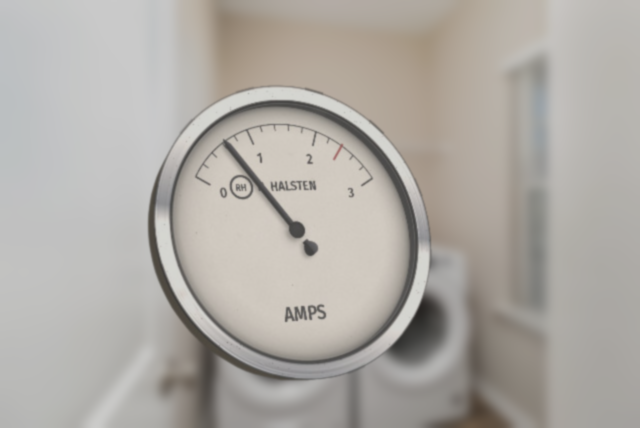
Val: A 0.6
